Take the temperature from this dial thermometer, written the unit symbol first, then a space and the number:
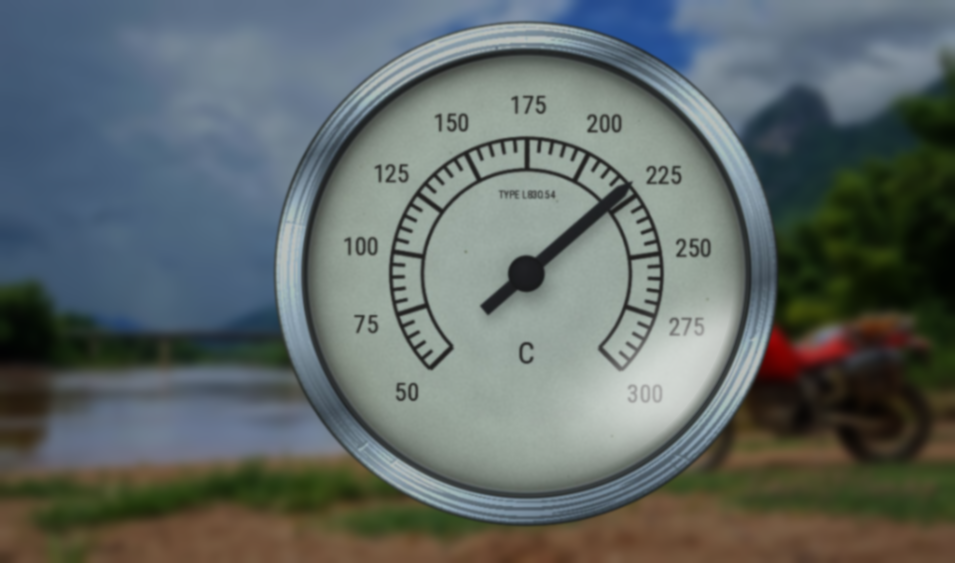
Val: °C 220
